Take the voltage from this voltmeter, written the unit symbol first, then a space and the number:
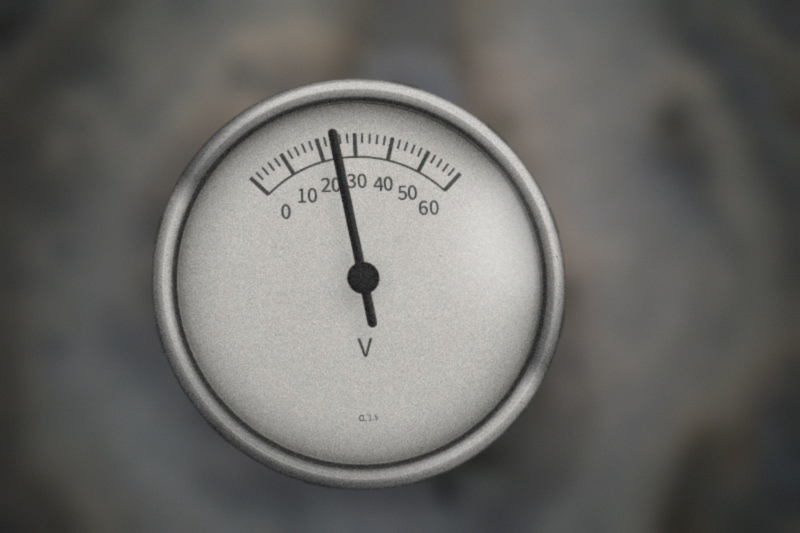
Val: V 24
